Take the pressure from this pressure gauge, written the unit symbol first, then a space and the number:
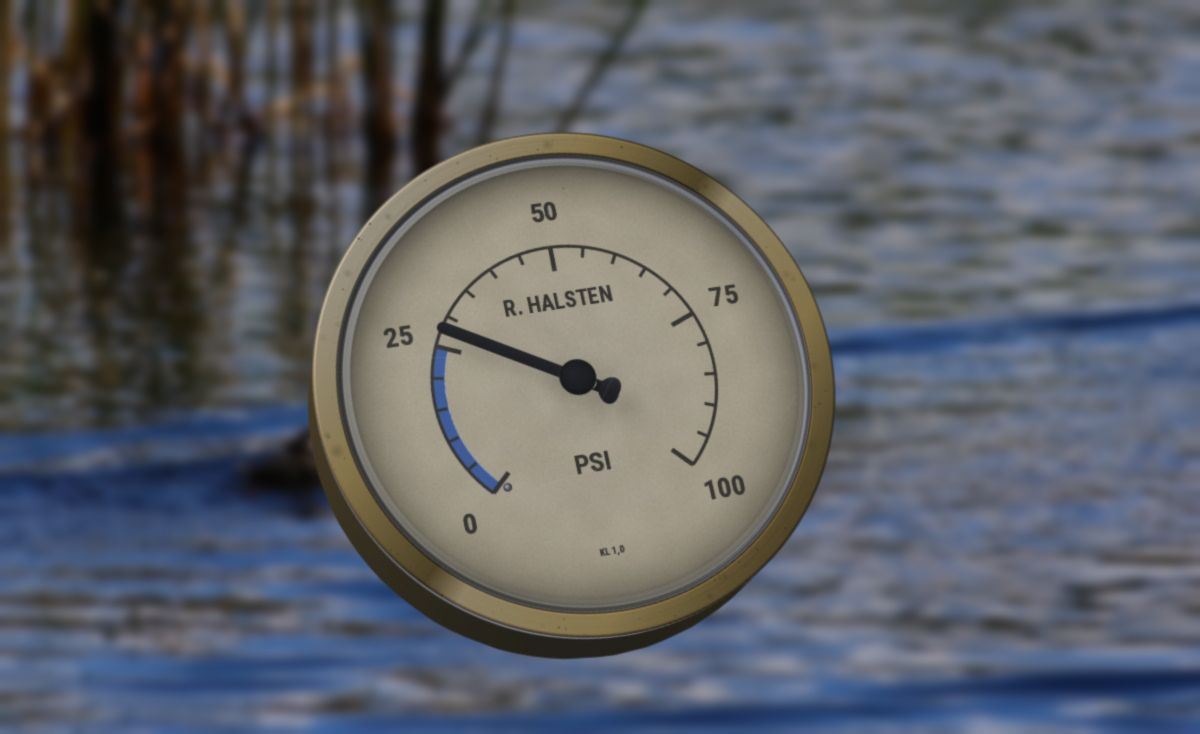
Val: psi 27.5
